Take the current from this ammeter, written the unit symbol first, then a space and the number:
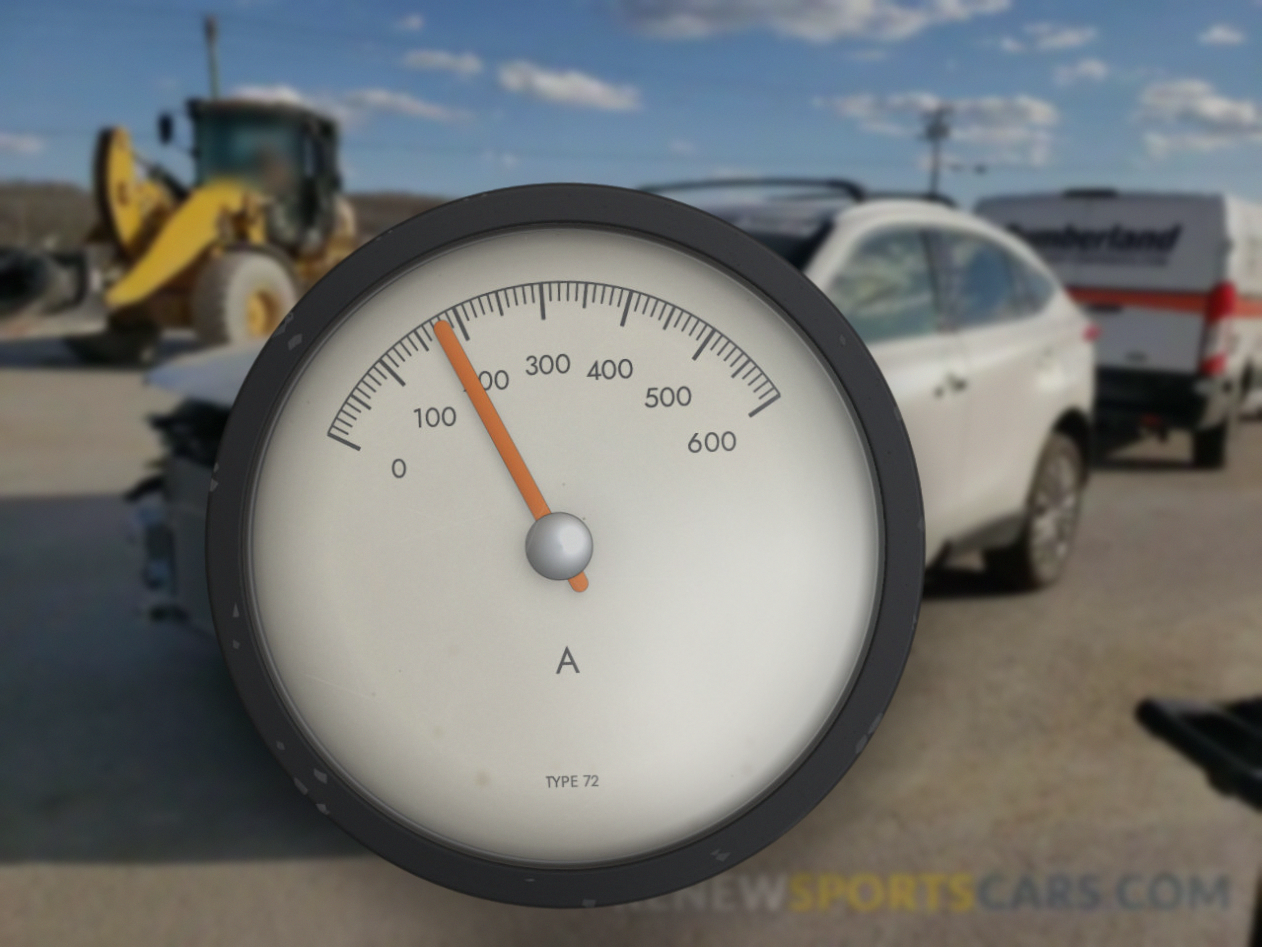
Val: A 180
